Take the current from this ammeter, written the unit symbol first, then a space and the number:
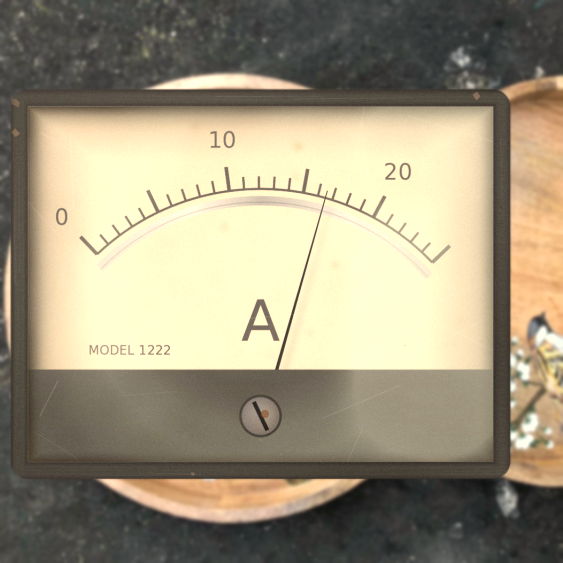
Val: A 16.5
